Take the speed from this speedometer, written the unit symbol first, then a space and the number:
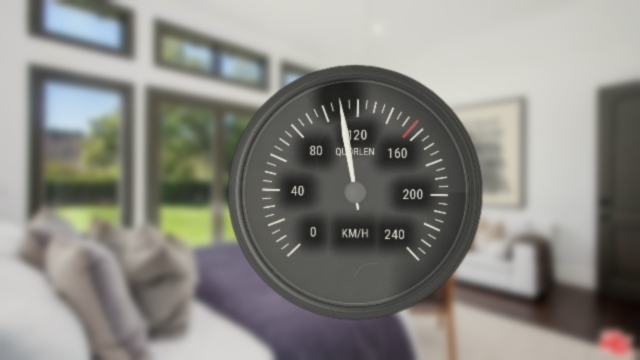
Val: km/h 110
